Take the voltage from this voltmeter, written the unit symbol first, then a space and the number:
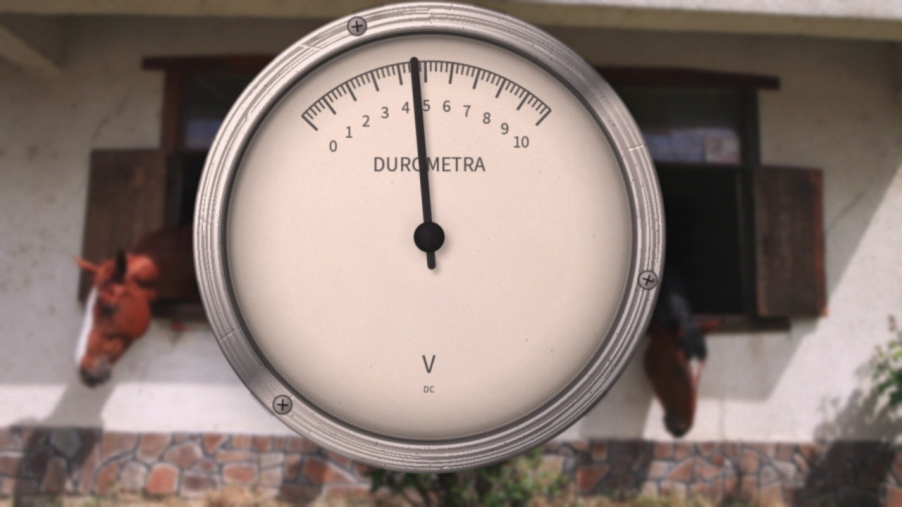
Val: V 4.6
